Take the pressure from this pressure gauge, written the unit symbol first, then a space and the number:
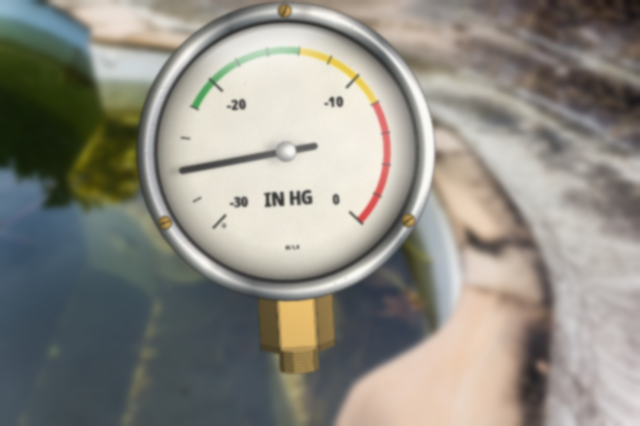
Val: inHg -26
